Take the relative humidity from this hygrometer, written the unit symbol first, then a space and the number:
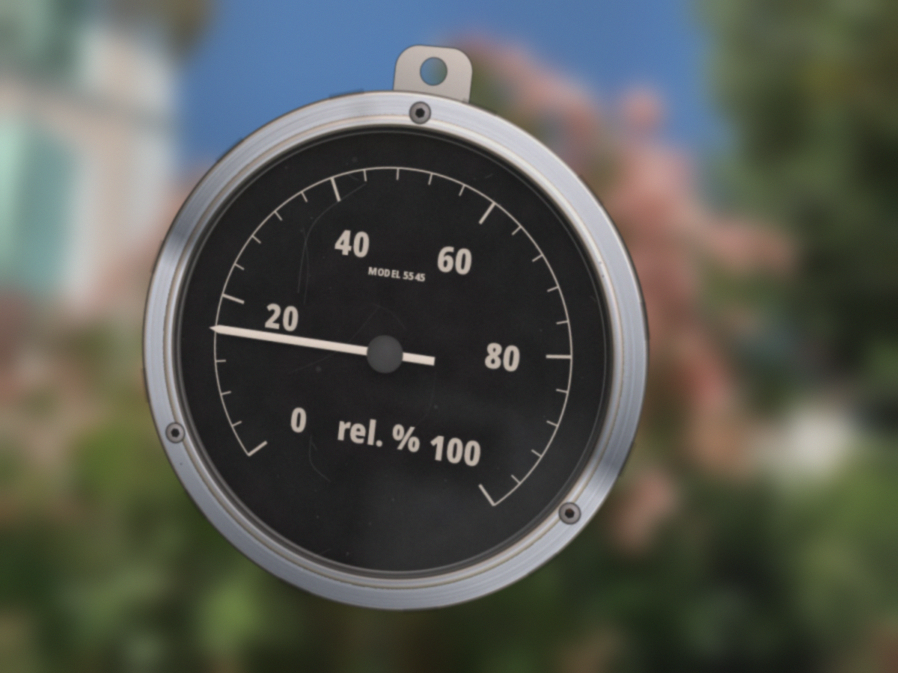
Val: % 16
